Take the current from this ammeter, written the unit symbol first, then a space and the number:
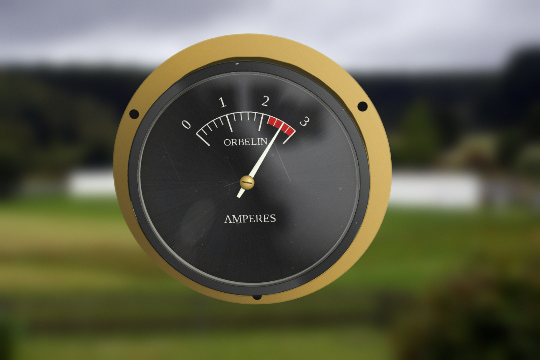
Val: A 2.6
